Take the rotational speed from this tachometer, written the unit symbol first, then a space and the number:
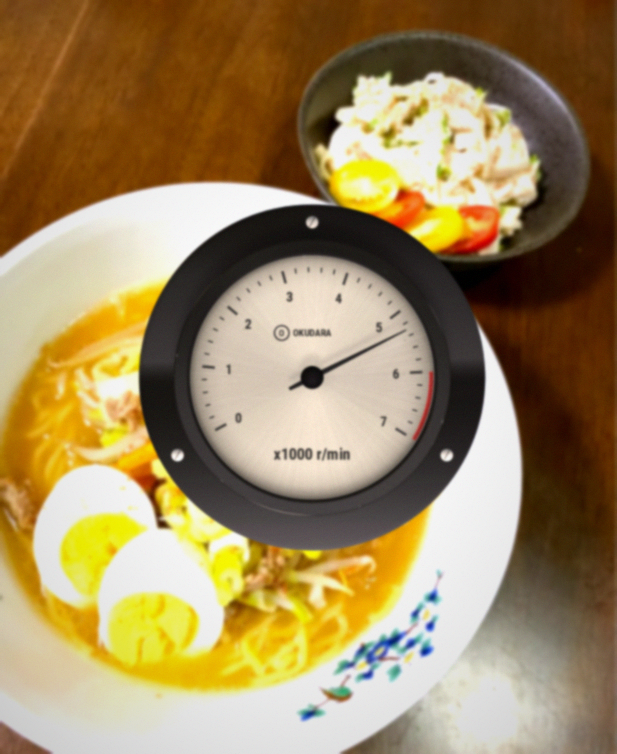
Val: rpm 5300
